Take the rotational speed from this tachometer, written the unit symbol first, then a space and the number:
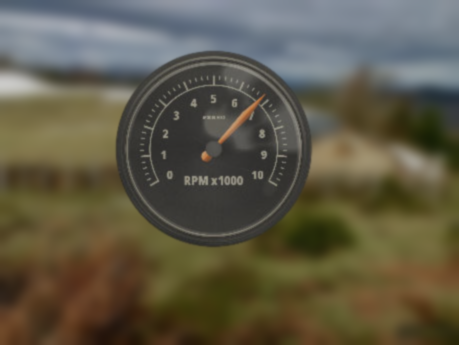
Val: rpm 6800
